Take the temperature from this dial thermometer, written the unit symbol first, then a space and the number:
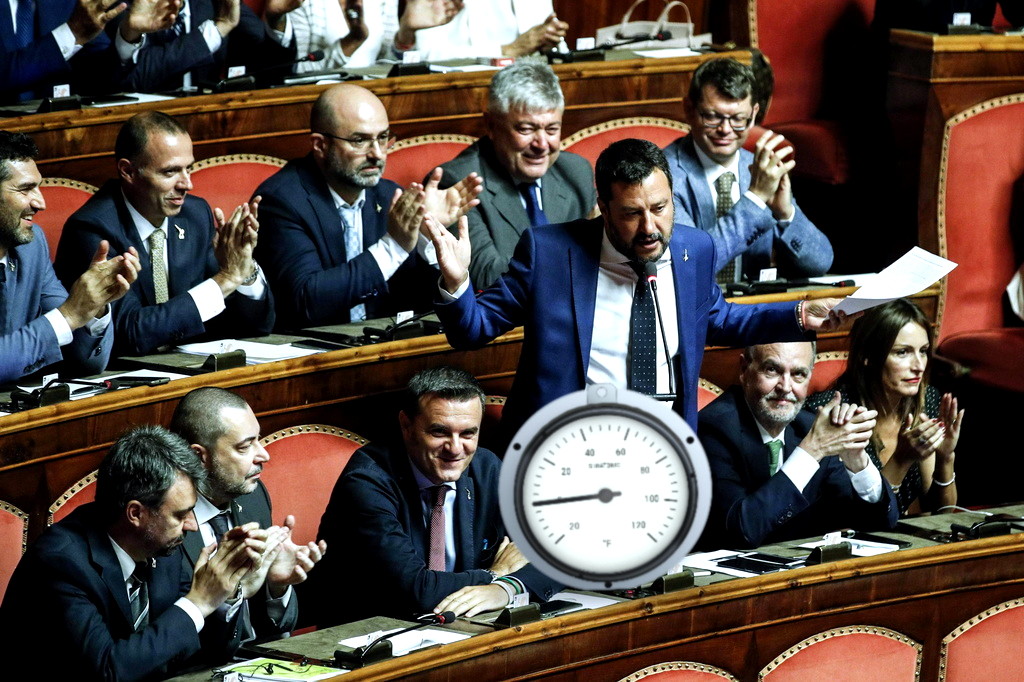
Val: °F 0
